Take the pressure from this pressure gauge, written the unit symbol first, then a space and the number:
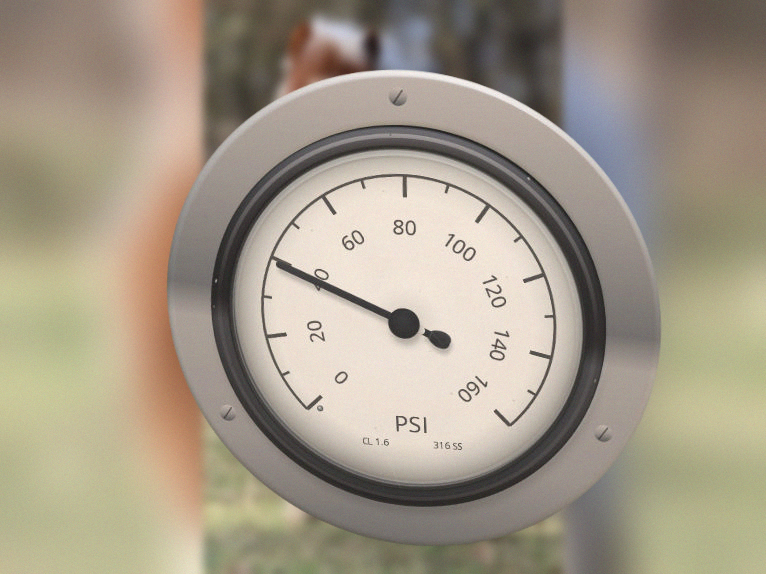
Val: psi 40
